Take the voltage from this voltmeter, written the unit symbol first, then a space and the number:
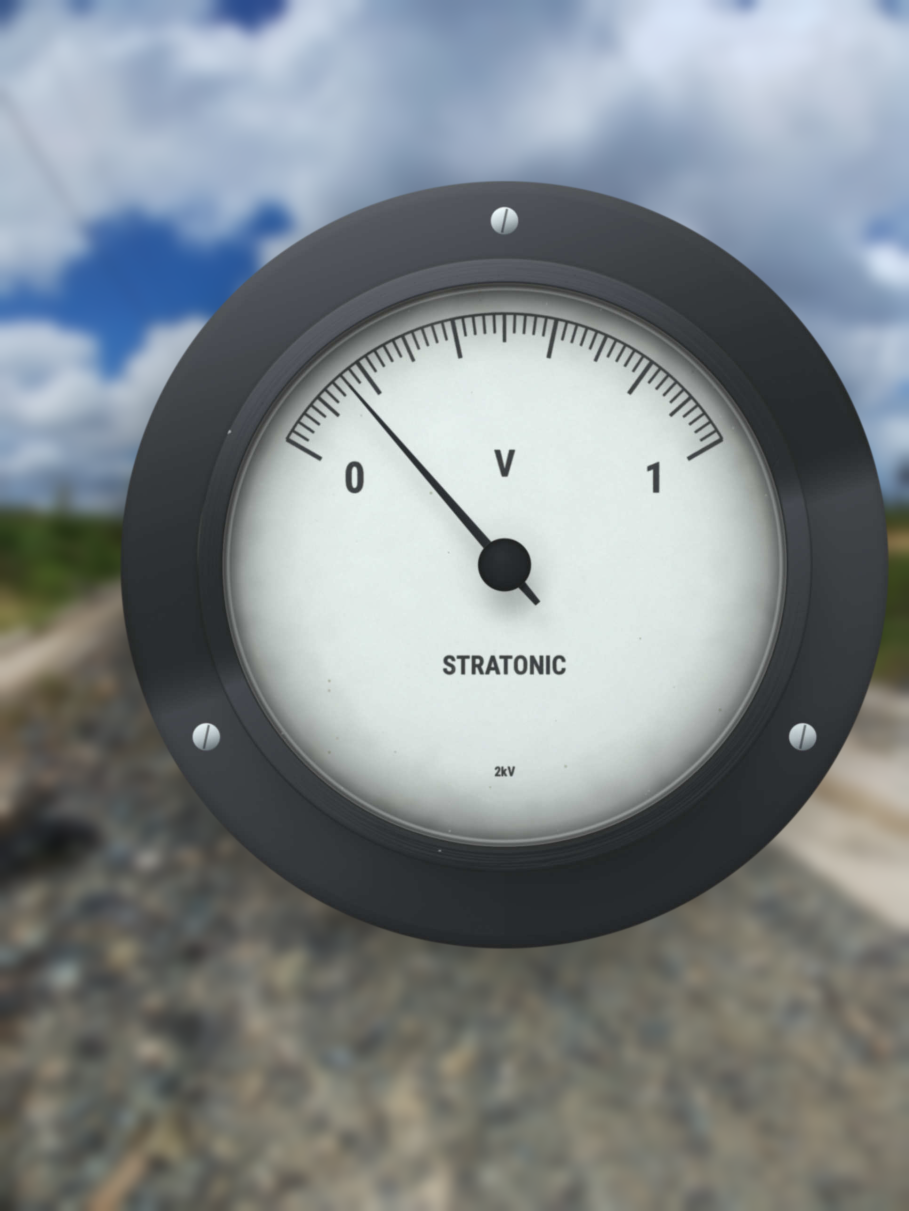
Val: V 0.16
